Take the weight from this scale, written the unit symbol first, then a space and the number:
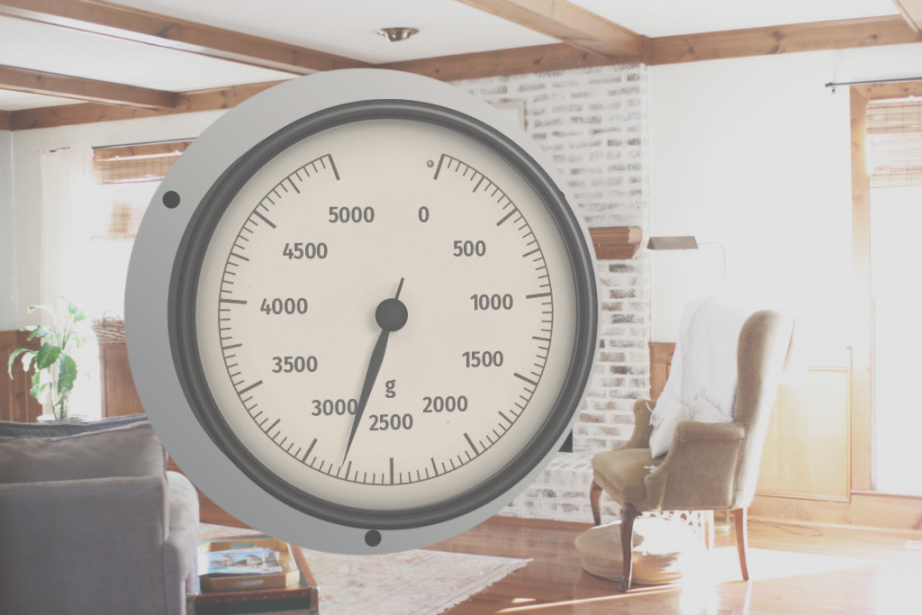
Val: g 2800
